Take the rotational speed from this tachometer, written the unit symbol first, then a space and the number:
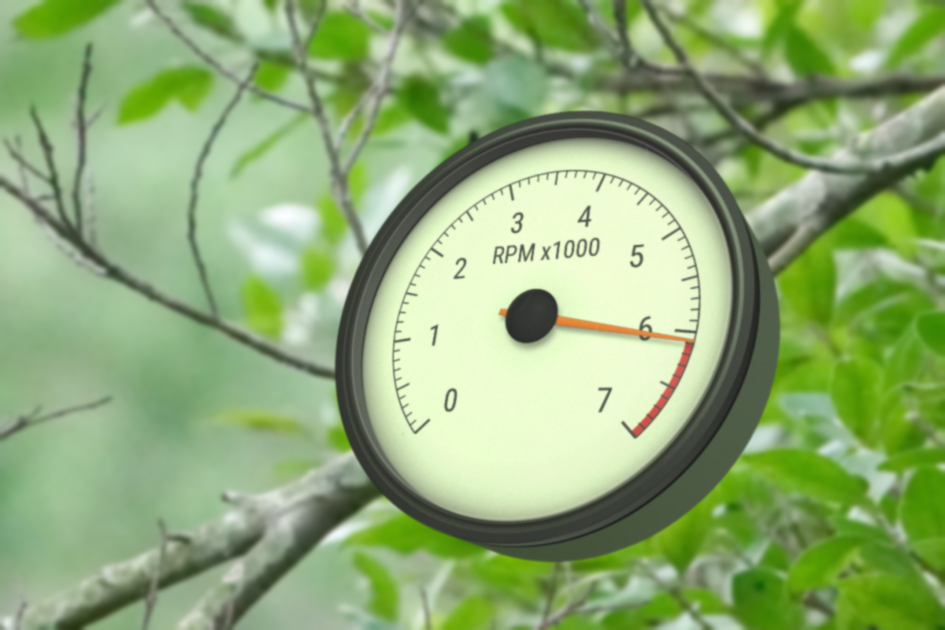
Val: rpm 6100
